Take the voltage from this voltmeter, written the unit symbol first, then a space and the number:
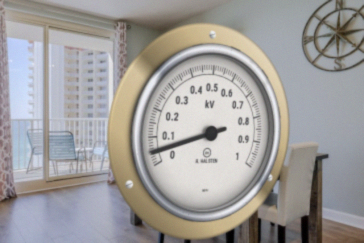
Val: kV 0.05
